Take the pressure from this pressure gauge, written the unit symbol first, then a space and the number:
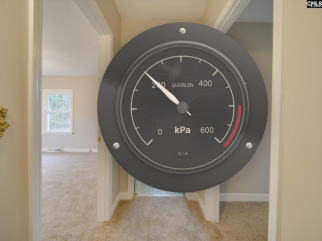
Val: kPa 200
